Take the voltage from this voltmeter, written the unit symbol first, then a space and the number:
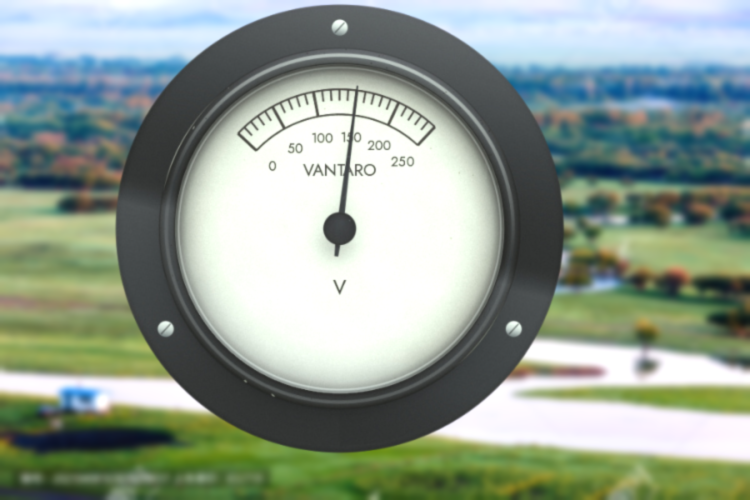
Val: V 150
